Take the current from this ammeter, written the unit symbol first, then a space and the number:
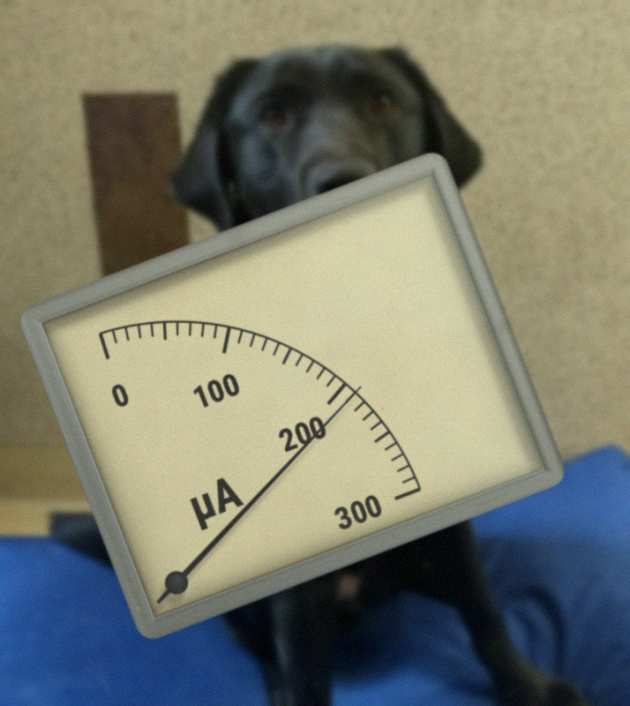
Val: µA 210
